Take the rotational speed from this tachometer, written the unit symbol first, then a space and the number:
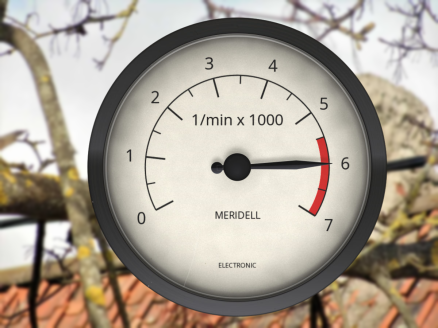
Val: rpm 6000
